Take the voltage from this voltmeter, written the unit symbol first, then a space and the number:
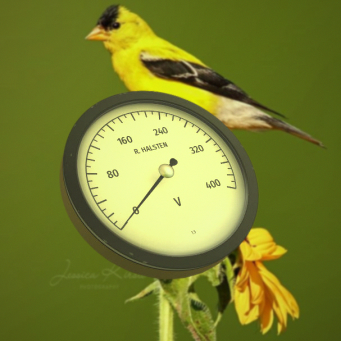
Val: V 0
